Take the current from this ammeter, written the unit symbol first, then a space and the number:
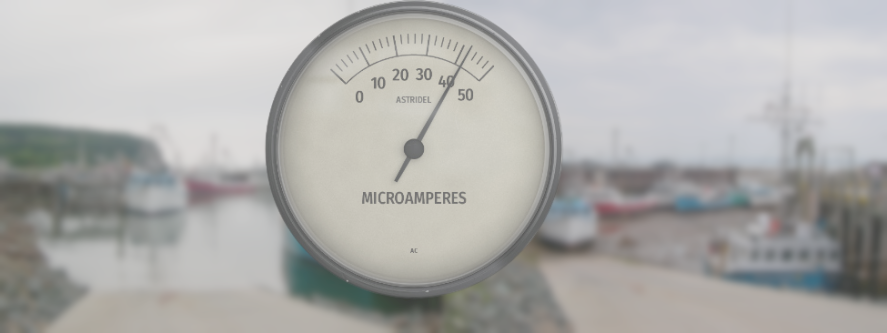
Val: µA 42
